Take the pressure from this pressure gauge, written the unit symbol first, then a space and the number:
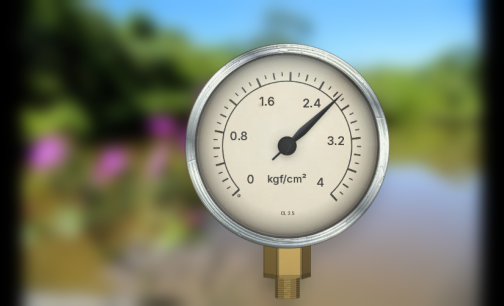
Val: kg/cm² 2.65
